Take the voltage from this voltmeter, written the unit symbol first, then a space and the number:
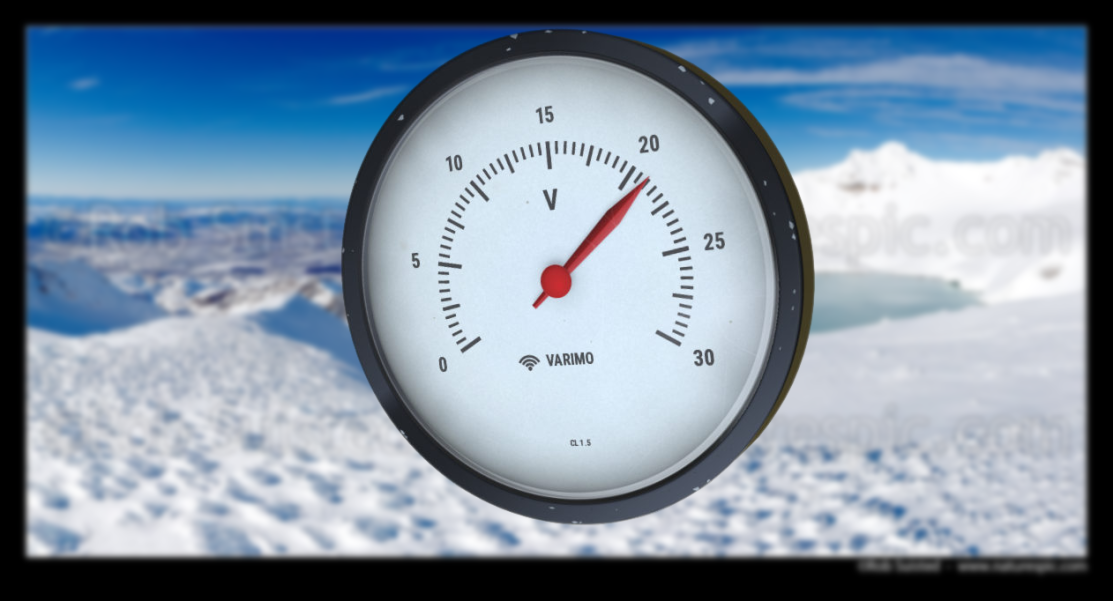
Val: V 21
